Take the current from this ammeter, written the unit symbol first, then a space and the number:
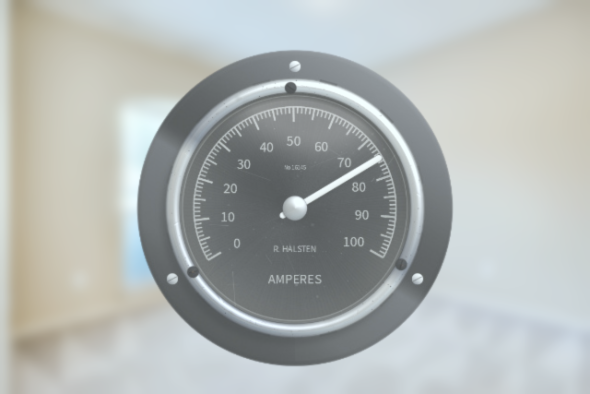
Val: A 75
